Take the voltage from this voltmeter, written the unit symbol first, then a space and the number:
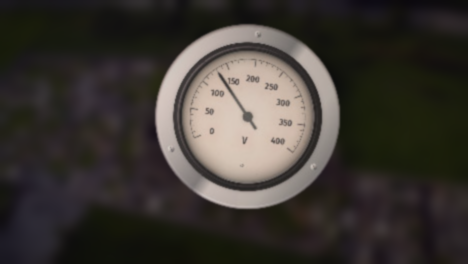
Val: V 130
